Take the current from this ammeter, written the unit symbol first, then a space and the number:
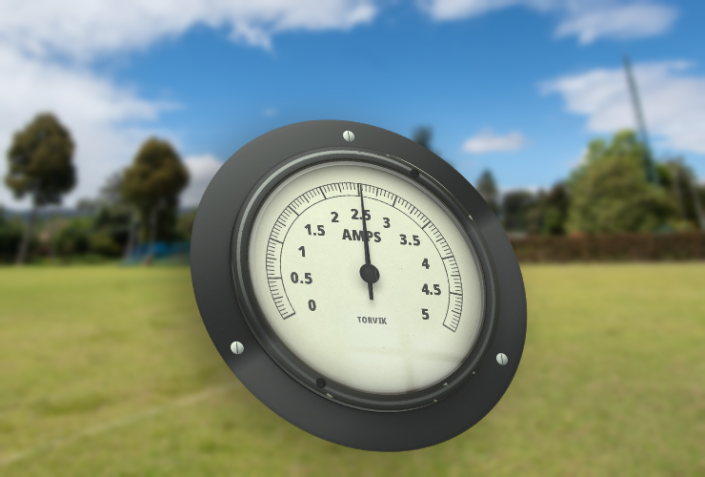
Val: A 2.5
